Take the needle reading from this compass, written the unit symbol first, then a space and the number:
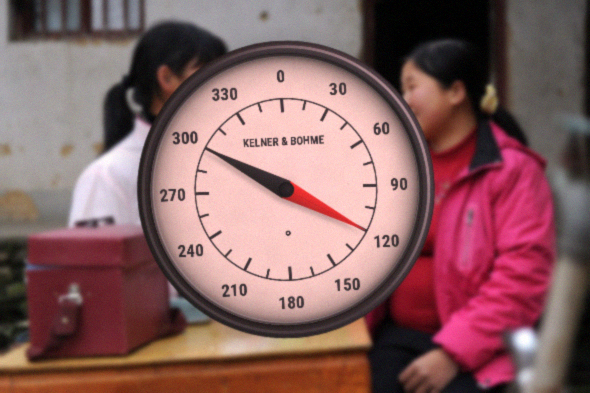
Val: ° 120
